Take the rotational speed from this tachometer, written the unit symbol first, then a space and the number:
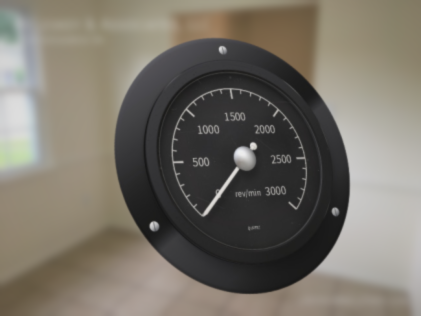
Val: rpm 0
